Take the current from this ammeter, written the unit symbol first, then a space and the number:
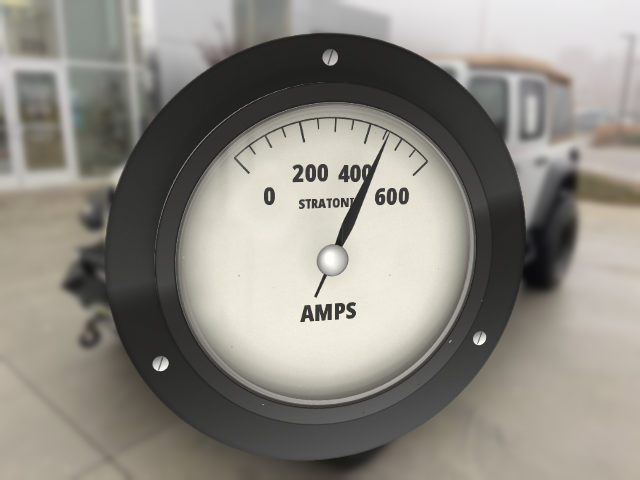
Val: A 450
